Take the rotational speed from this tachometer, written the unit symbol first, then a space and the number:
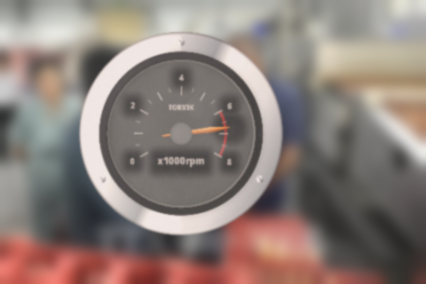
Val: rpm 6750
